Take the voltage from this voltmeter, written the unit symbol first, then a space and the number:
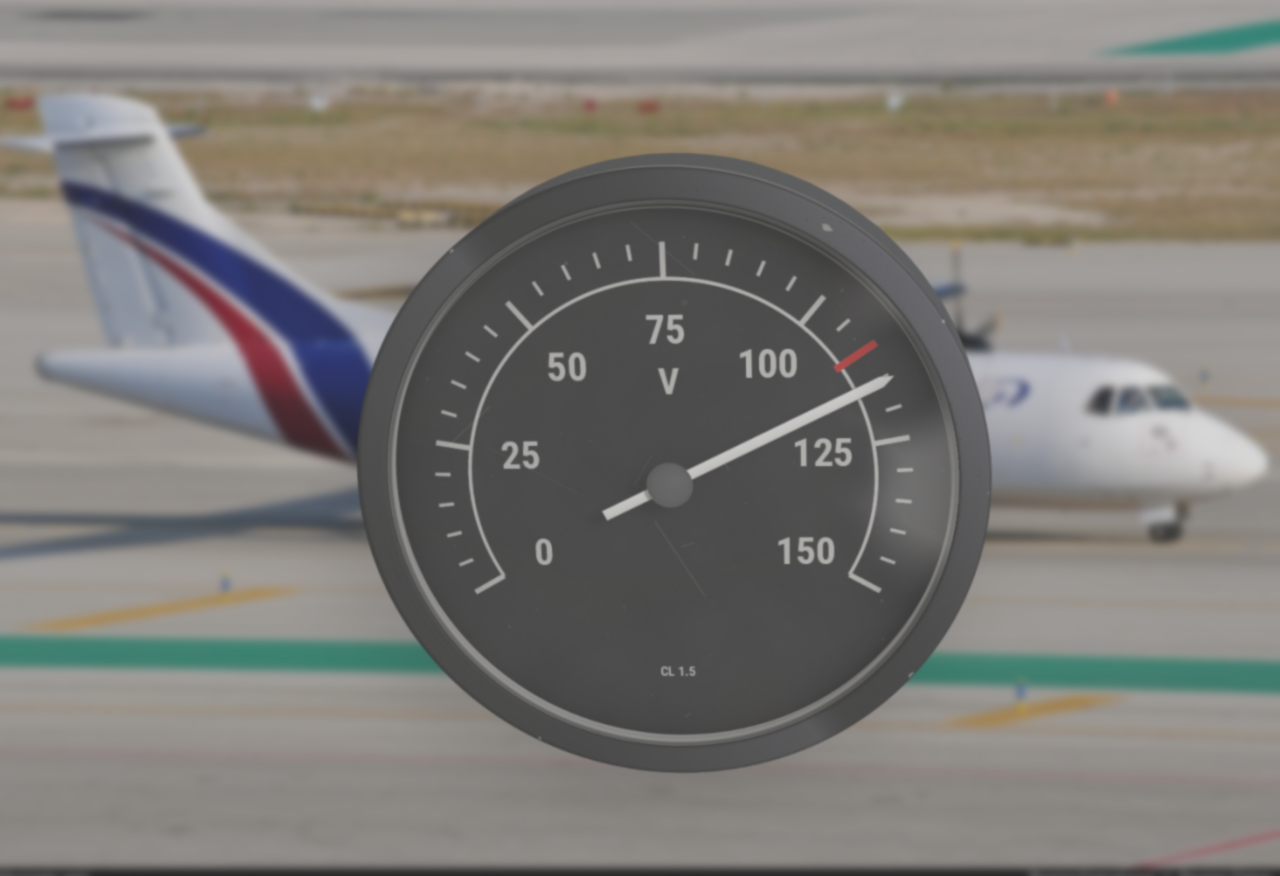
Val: V 115
